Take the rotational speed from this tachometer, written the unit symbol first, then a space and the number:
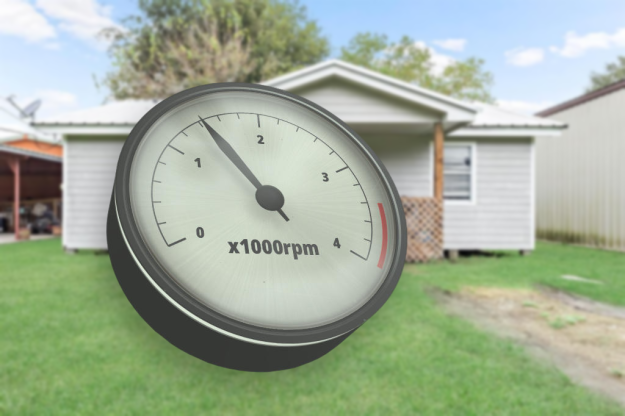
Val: rpm 1400
